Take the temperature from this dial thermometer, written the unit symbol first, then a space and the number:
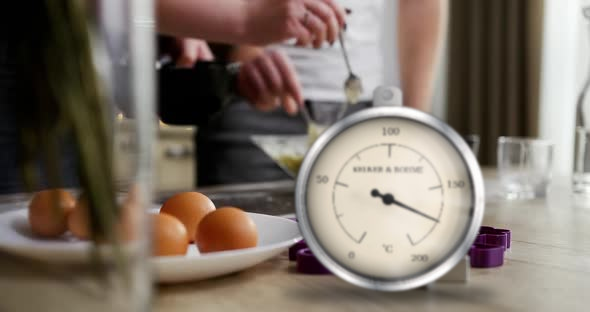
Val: °C 175
